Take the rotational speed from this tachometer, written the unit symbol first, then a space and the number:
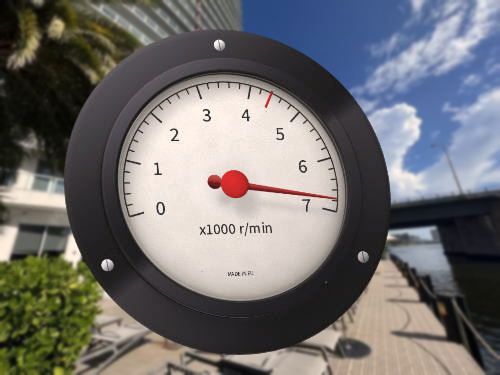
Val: rpm 6800
